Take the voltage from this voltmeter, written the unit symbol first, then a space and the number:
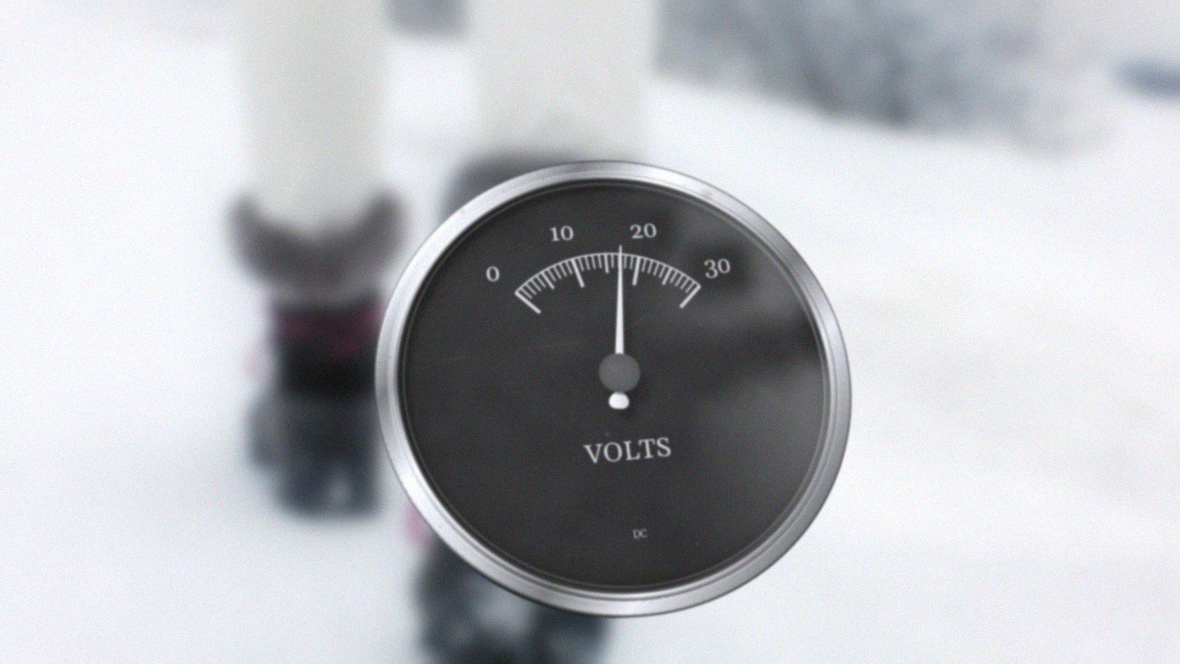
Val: V 17
